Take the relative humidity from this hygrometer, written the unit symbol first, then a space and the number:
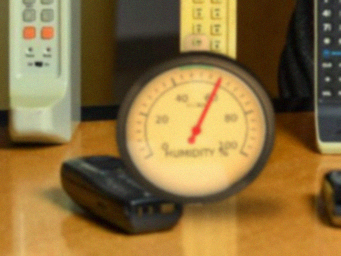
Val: % 60
